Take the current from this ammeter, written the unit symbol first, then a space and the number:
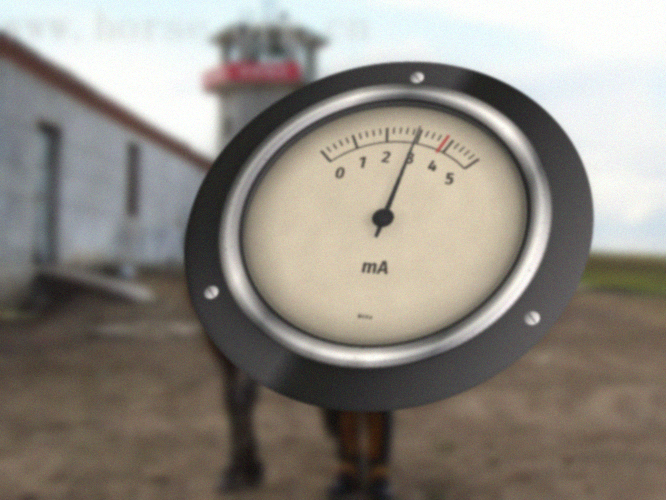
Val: mA 3
